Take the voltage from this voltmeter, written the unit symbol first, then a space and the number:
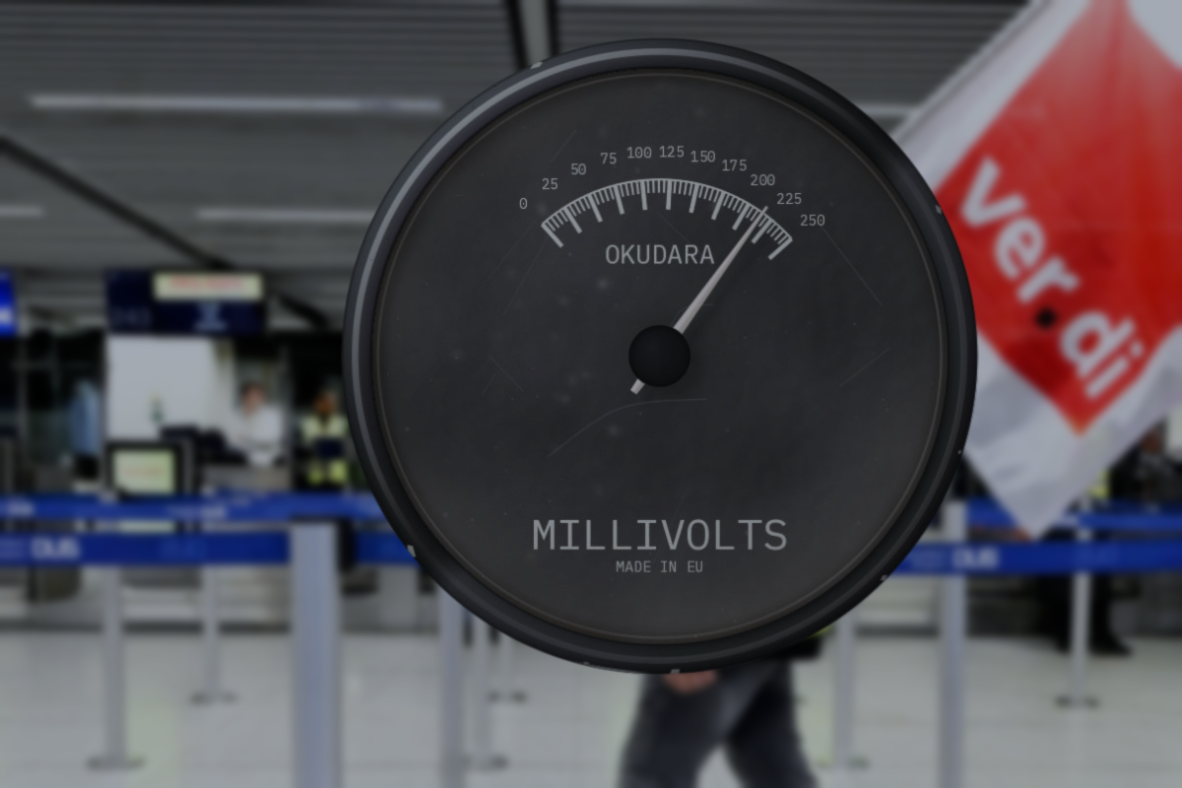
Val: mV 215
